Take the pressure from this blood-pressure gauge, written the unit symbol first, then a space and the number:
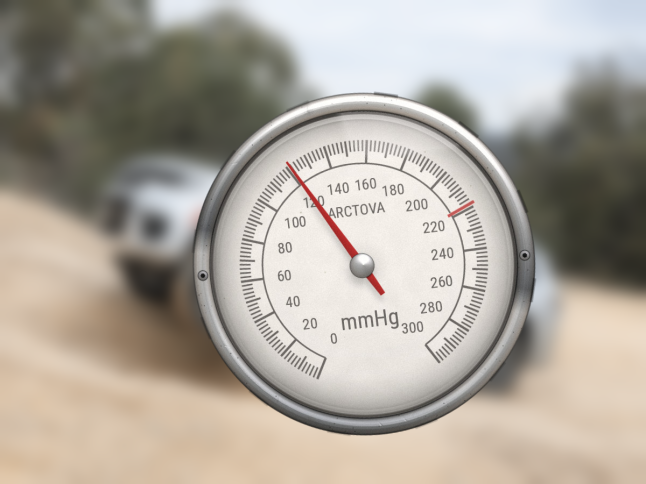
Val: mmHg 122
